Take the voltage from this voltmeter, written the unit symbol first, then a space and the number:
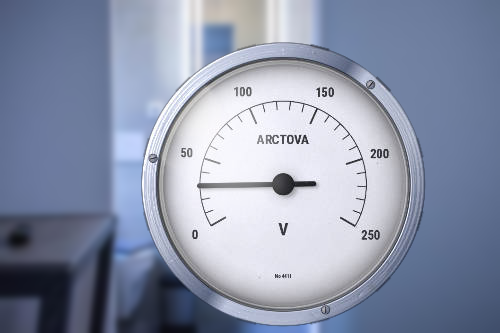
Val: V 30
